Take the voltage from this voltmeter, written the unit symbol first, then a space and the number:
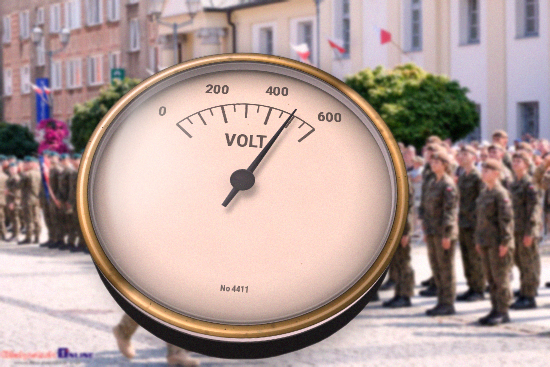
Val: V 500
